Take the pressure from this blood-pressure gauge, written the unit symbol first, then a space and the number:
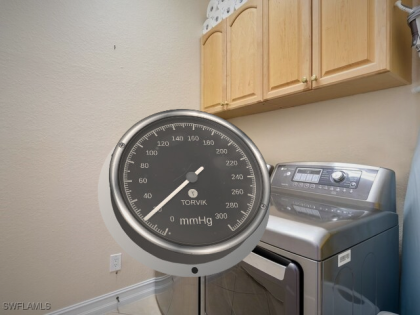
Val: mmHg 20
